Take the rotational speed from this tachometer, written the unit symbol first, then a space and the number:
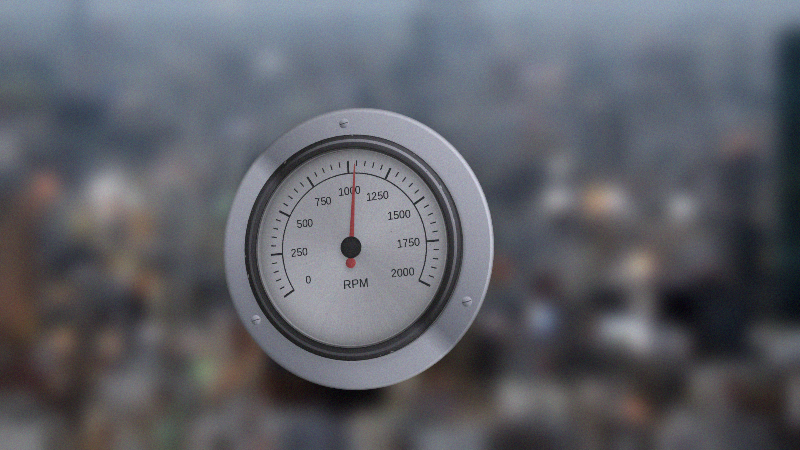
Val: rpm 1050
